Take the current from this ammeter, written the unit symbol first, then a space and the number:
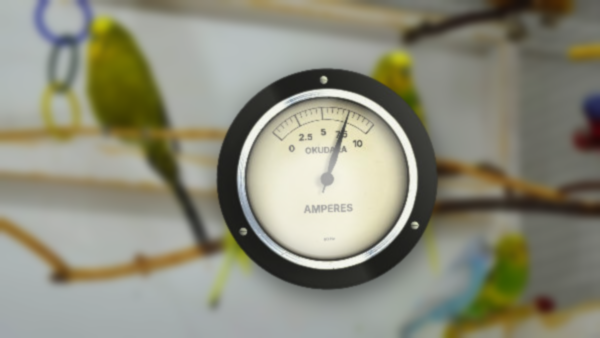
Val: A 7.5
